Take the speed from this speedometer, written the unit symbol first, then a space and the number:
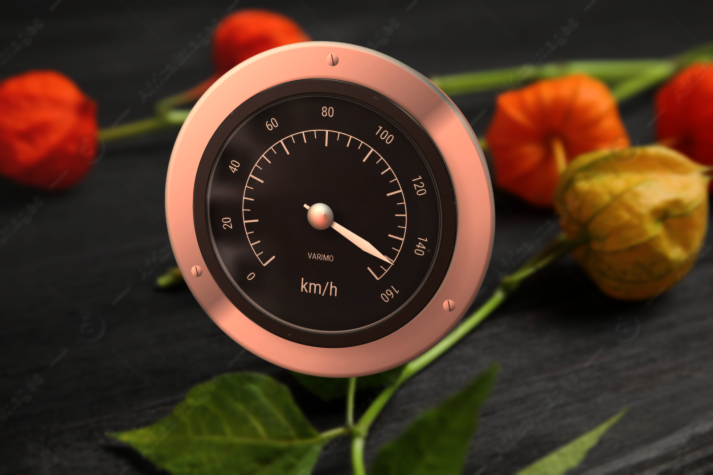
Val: km/h 150
